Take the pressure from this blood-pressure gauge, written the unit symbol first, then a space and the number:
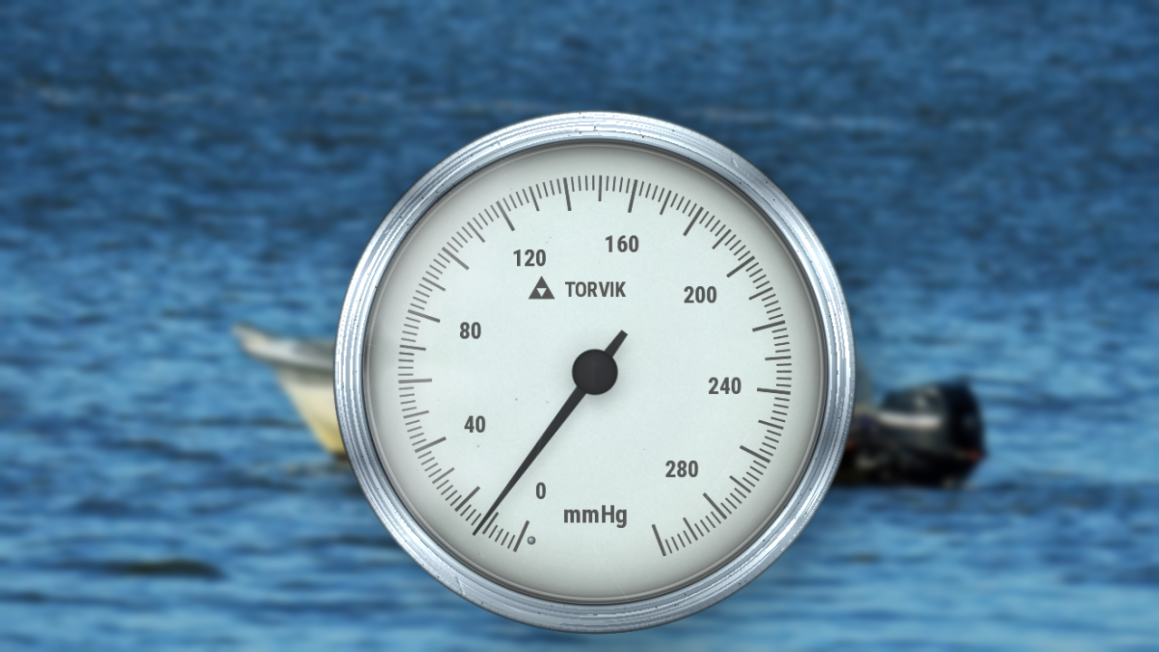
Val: mmHg 12
